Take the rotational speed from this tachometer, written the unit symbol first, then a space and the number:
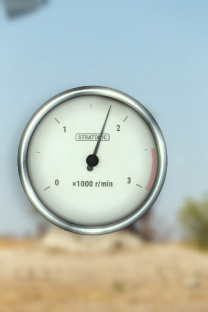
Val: rpm 1750
